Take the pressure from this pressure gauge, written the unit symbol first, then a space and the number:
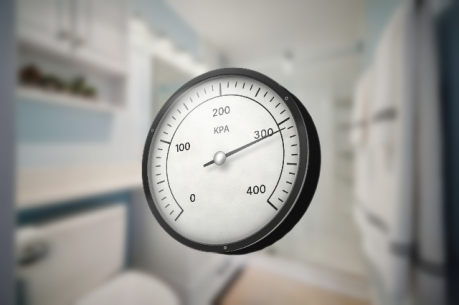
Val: kPa 310
